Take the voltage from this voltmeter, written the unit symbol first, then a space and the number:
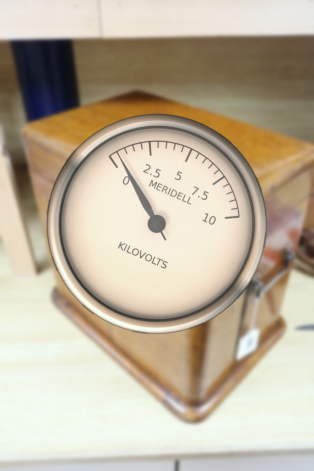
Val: kV 0.5
